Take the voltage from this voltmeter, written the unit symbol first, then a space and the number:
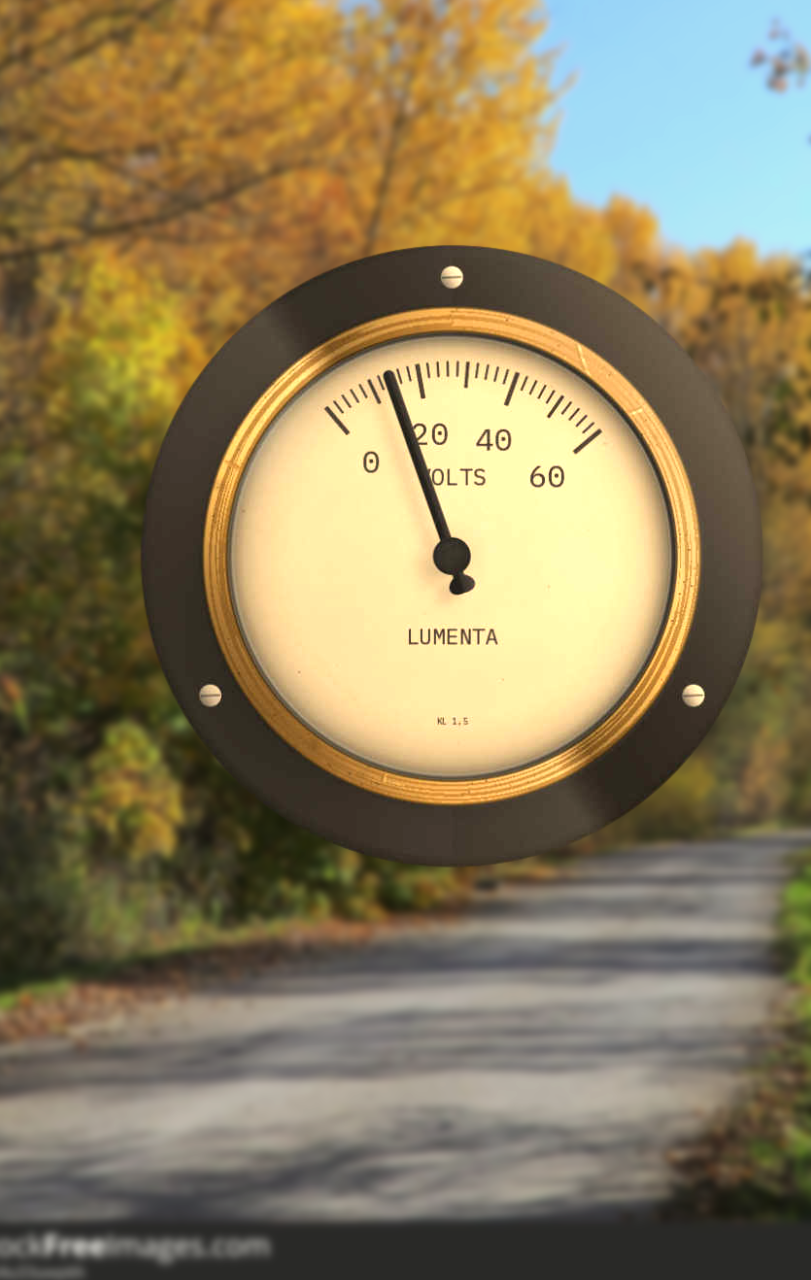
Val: V 14
